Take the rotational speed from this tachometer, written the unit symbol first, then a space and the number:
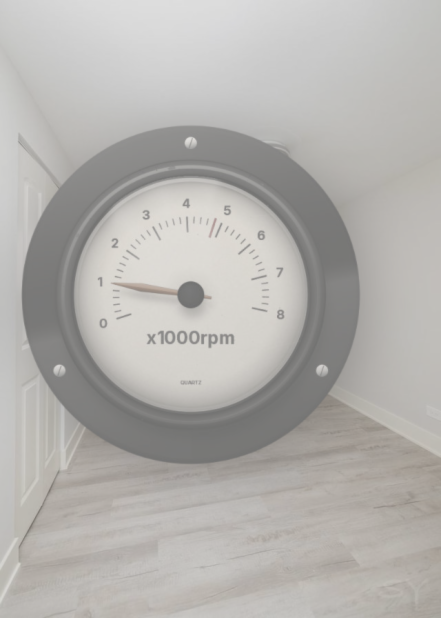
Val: rpm 1000
